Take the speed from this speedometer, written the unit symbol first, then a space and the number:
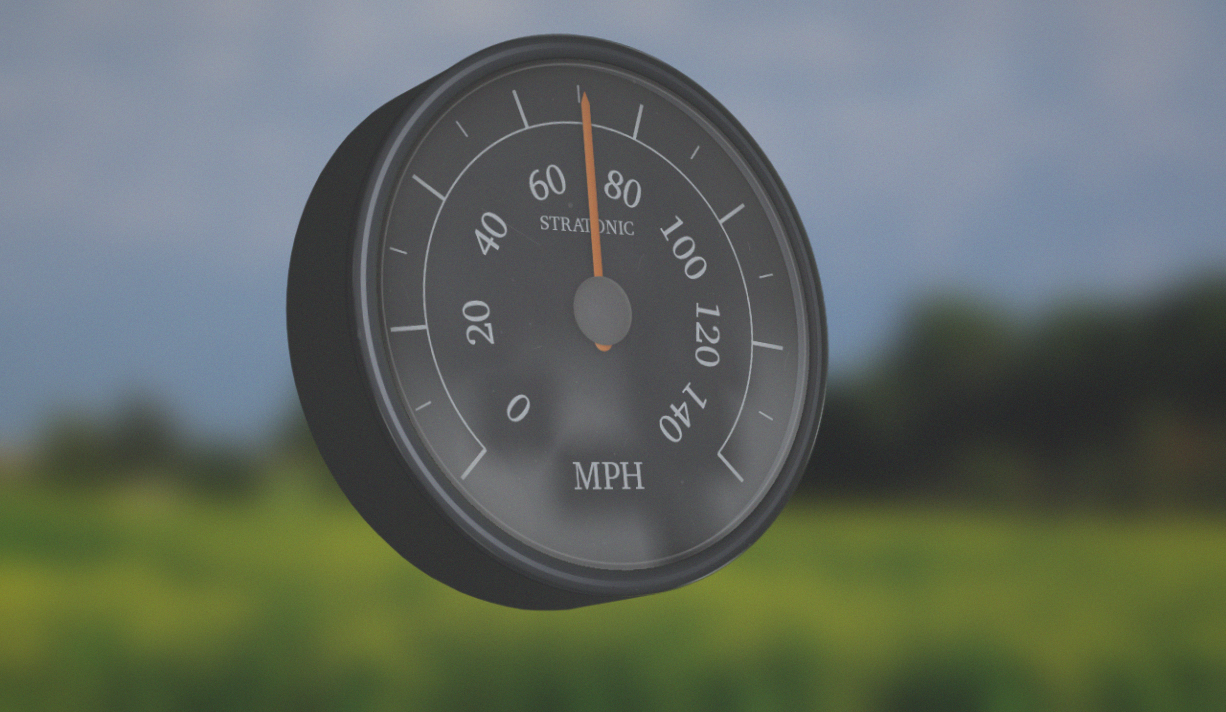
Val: mph 70
